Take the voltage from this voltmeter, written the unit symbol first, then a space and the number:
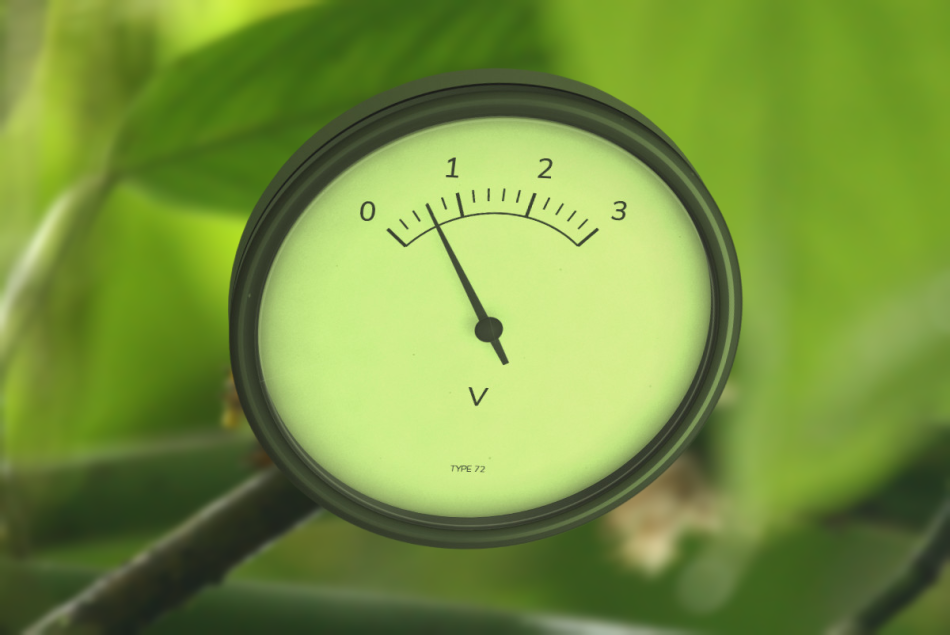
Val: V 0.6
